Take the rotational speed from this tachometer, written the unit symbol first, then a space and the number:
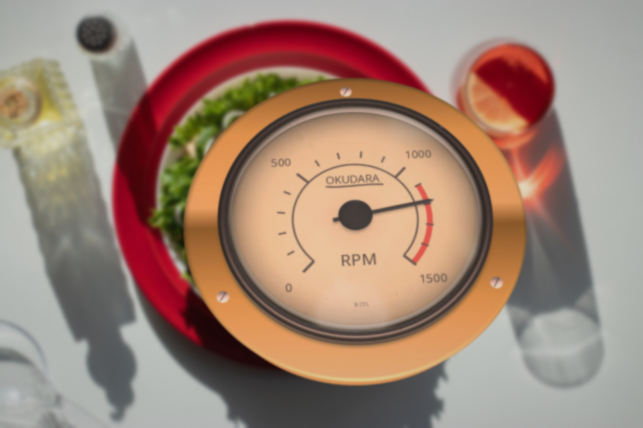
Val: rpm 1200
